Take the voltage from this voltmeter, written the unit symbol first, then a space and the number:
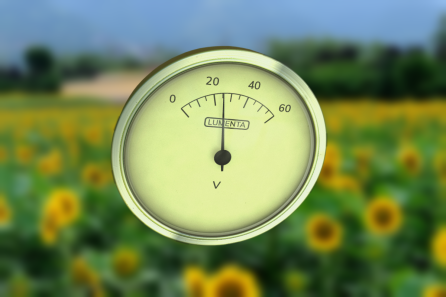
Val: V 25
